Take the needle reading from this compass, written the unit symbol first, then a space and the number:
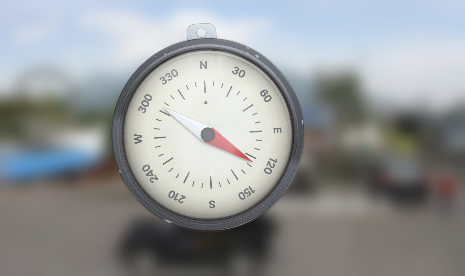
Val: ° 125
